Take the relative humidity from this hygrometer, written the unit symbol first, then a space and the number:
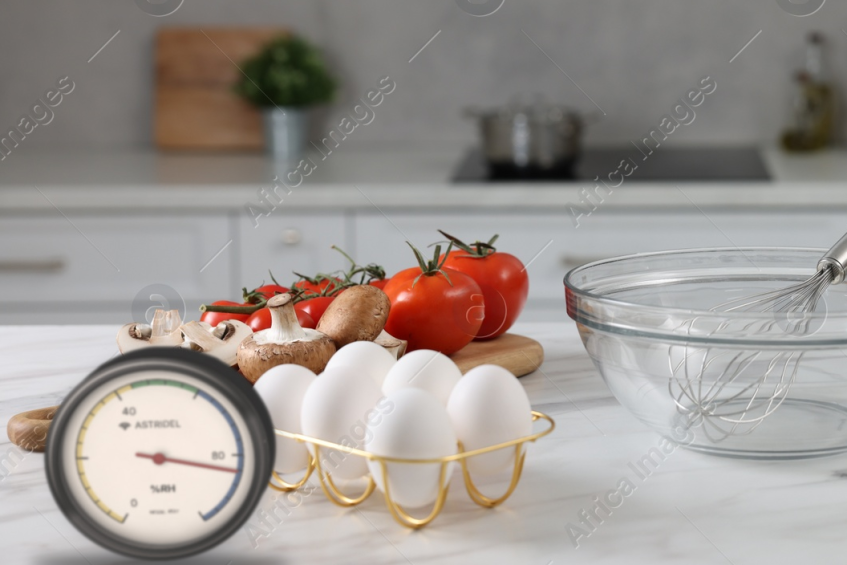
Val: % 84
